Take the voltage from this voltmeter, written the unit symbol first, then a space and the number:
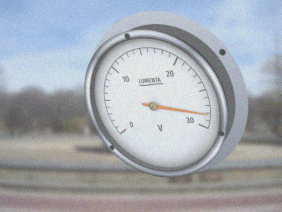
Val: V 28
